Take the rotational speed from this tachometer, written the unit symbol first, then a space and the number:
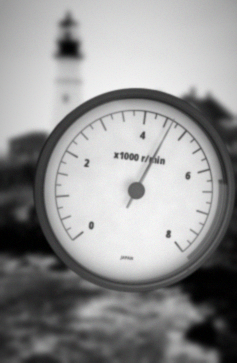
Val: rpm 4625
